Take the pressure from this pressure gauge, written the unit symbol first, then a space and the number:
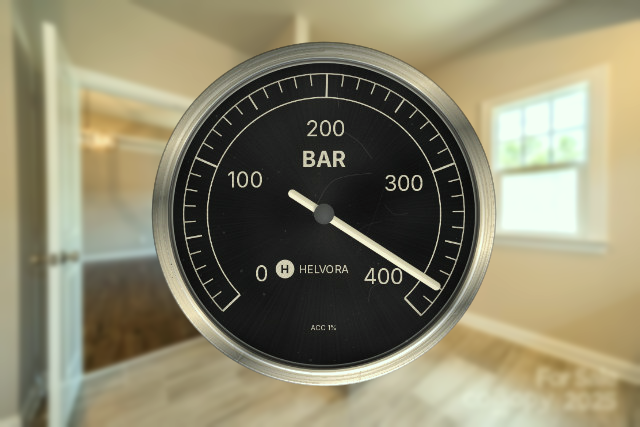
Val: bar 380
